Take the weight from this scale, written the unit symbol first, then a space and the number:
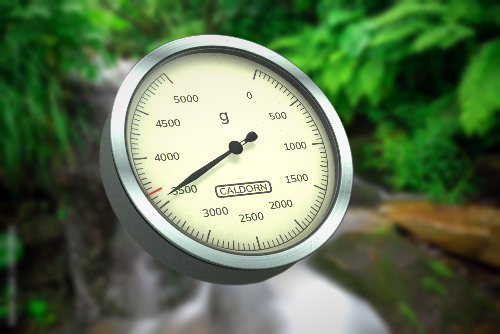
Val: g 3550
